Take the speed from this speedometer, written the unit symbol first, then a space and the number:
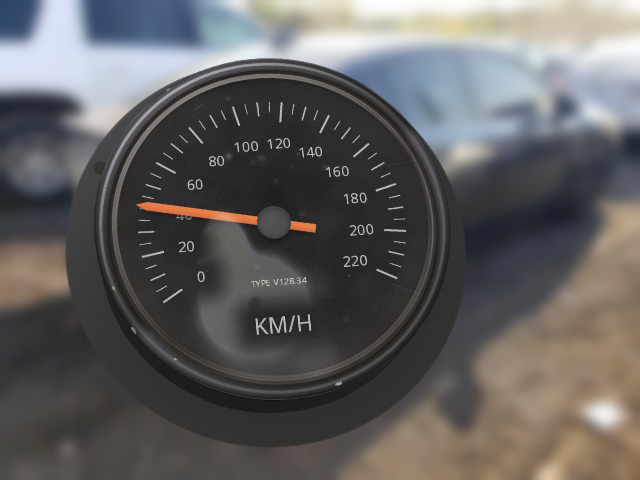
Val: km/h 40
